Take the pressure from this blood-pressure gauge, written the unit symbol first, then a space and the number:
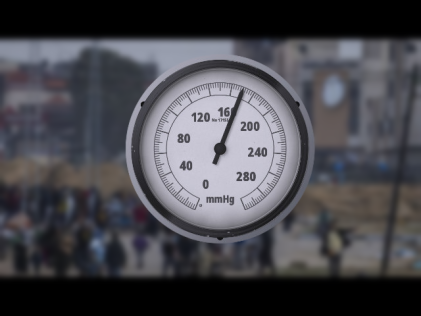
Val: mmHg 170
